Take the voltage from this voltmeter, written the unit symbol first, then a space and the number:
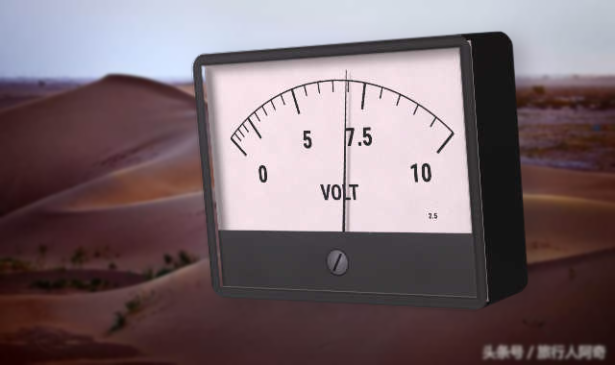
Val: V 7
